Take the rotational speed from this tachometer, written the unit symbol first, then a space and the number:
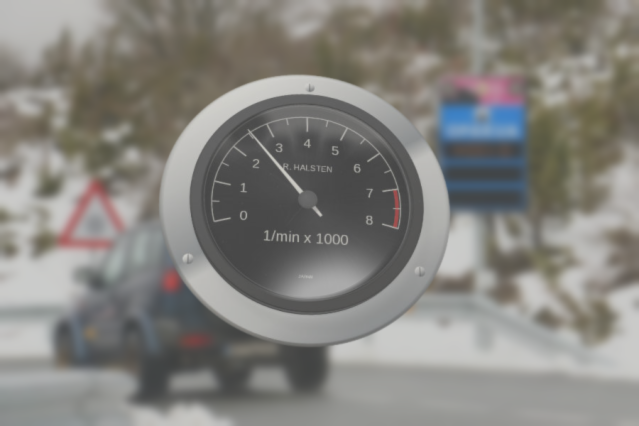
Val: rpm 2500
